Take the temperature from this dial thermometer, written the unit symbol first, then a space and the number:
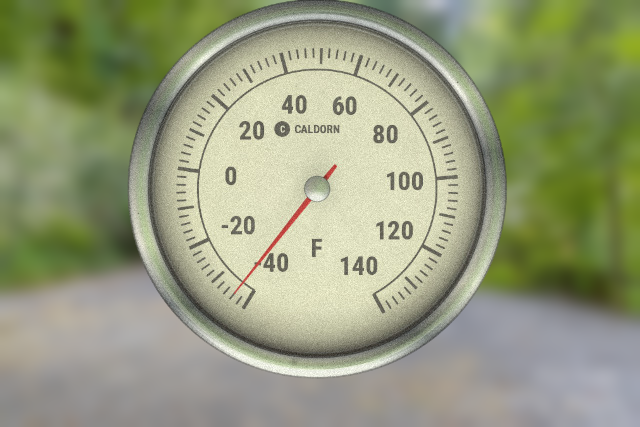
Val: °F -36
